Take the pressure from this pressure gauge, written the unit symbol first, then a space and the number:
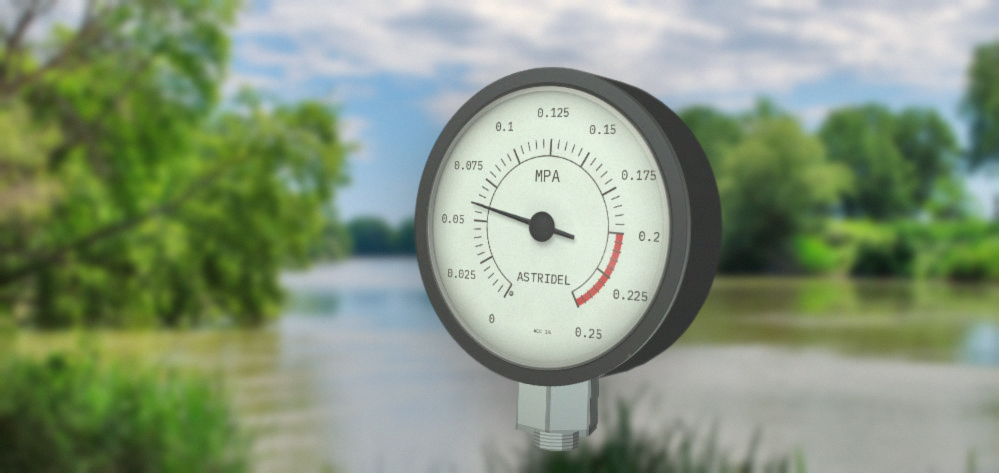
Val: MPa 0.06
